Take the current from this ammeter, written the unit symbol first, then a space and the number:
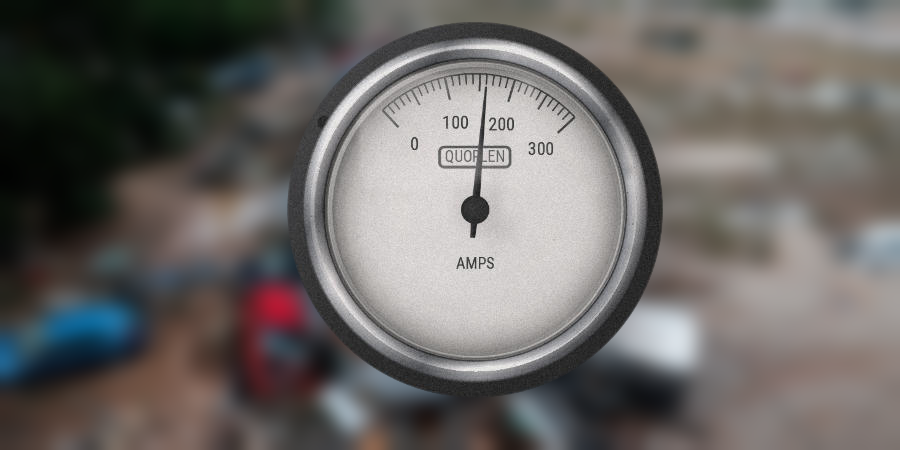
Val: A 160
